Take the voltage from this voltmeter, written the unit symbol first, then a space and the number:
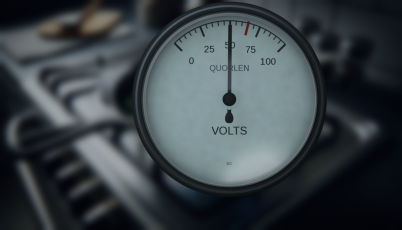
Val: V 50
